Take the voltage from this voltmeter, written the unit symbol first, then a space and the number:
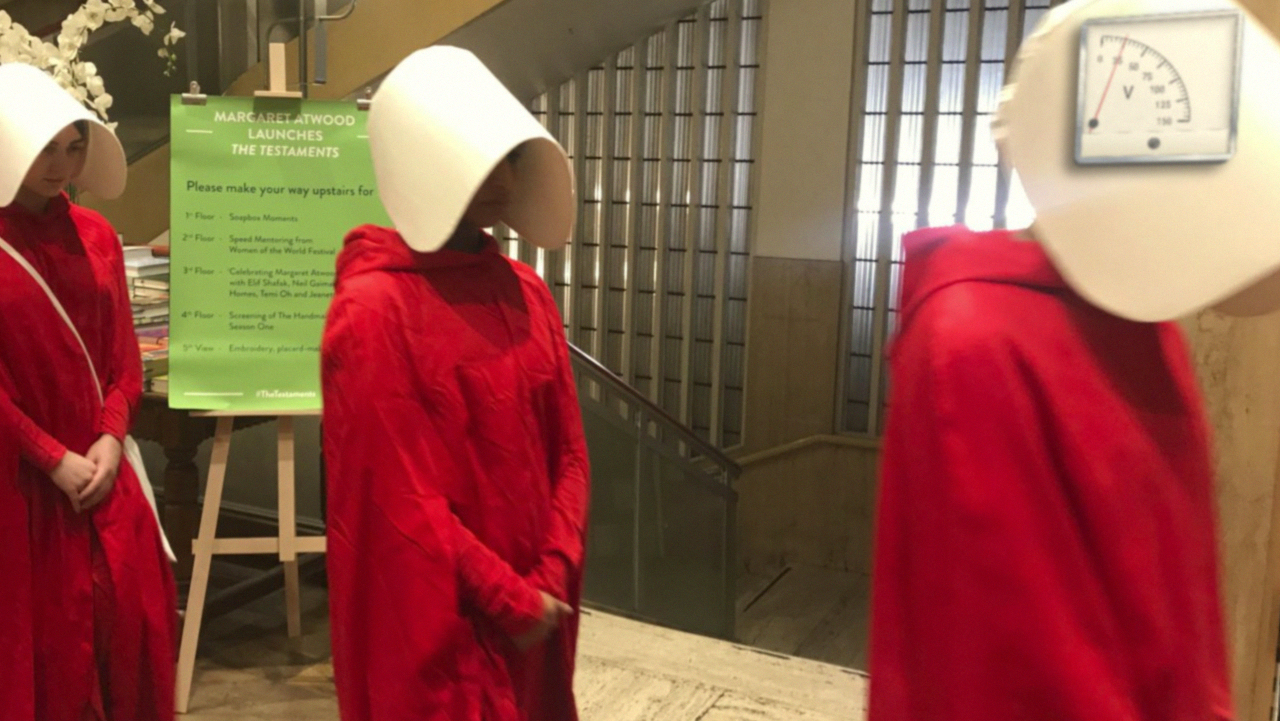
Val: V 25
